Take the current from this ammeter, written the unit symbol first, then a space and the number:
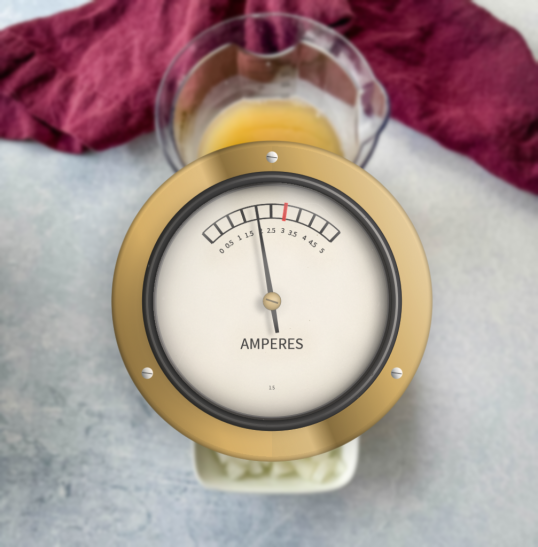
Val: A 2
